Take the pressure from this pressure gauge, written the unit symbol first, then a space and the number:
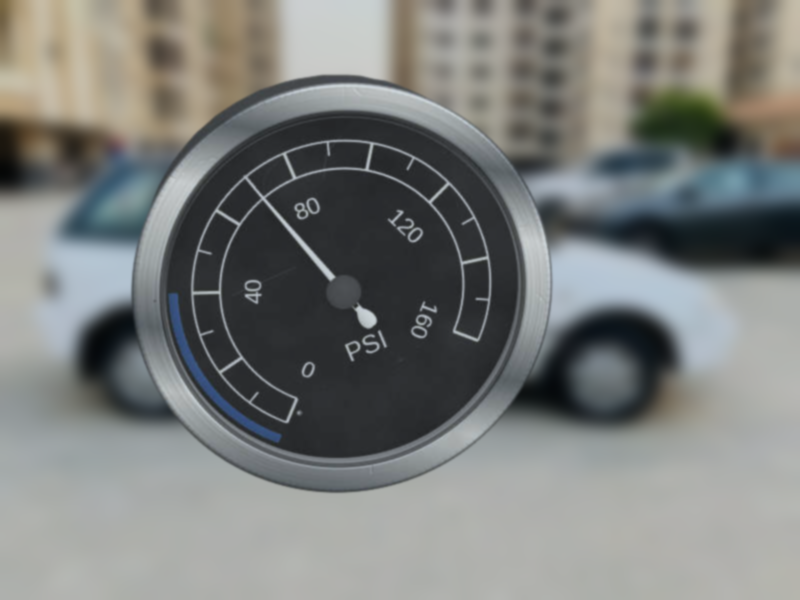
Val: psi 70
